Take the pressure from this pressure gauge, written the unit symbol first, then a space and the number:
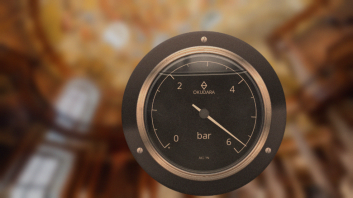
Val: bar 5.75
